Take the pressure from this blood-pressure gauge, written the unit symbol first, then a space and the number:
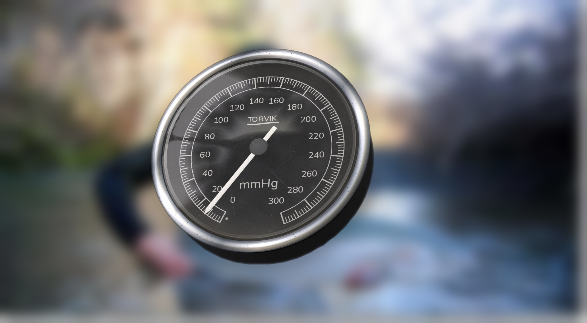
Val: mmHg 10
